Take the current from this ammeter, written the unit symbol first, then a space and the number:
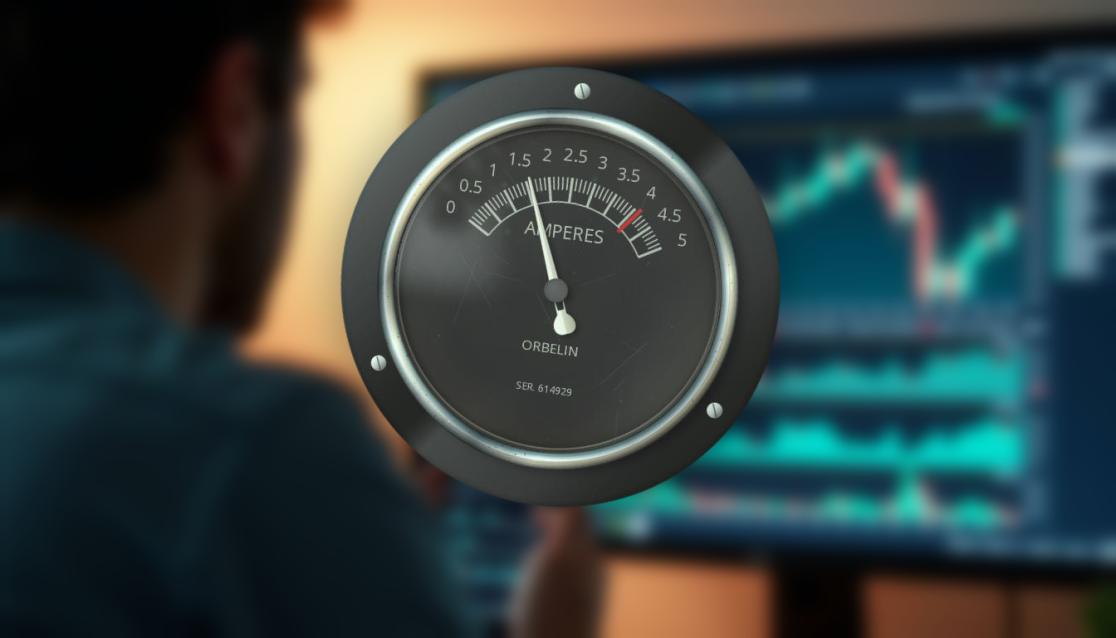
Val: A 1.6
